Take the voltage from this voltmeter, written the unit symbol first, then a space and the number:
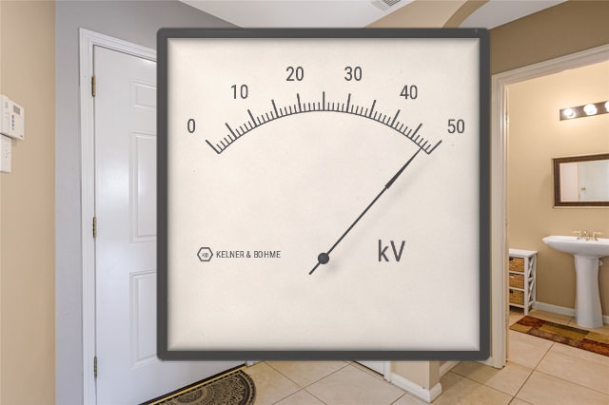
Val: kV 48
